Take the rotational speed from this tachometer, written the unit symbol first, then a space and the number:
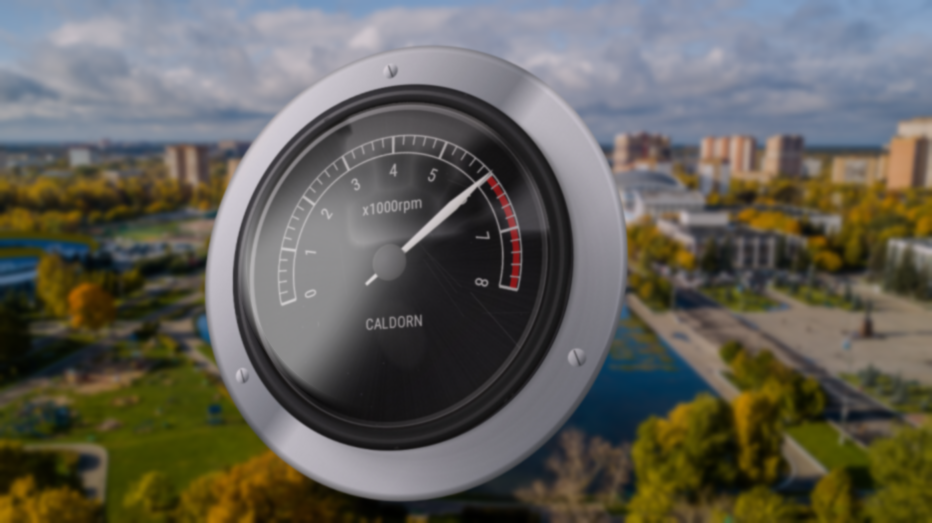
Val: rpm 6000
